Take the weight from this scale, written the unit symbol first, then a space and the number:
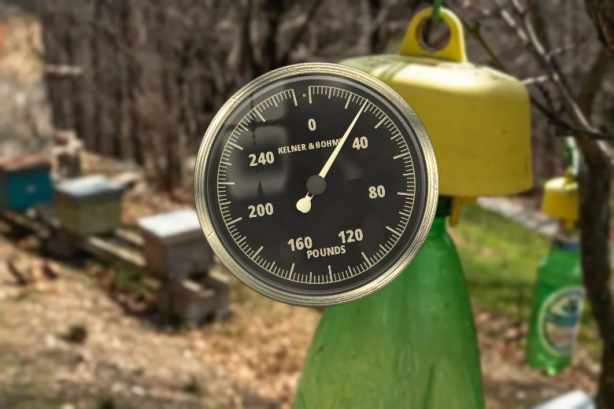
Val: lb 28
